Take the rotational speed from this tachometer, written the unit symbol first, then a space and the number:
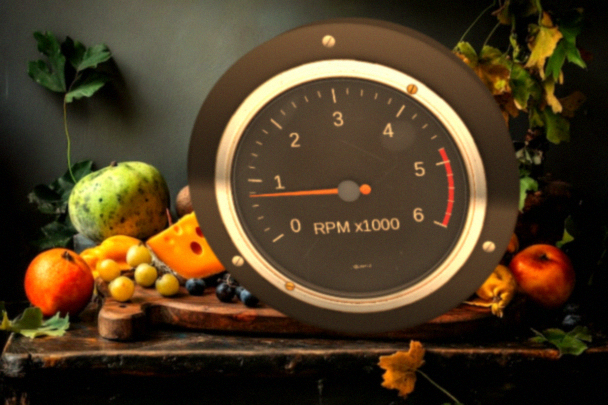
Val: rpm 800
